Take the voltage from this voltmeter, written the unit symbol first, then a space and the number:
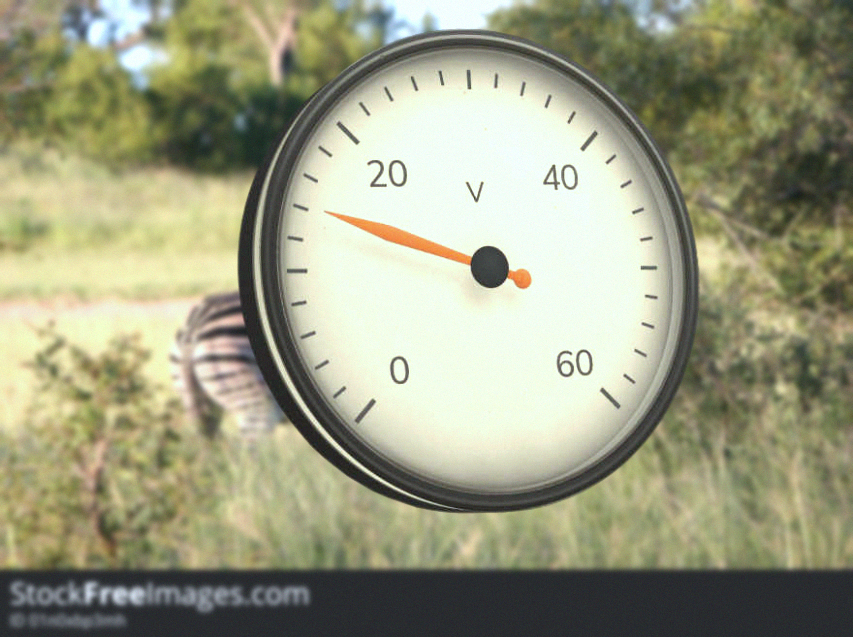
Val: V 14
